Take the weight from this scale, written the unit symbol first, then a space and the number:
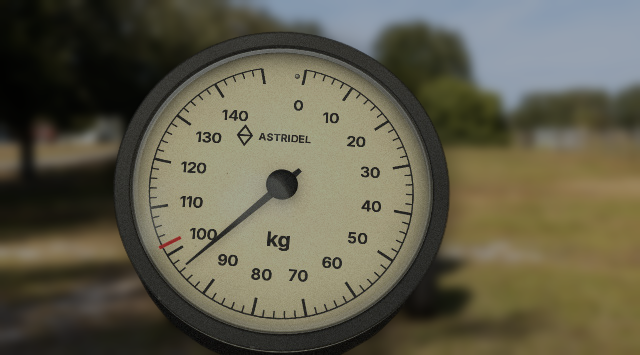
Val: kg 96
